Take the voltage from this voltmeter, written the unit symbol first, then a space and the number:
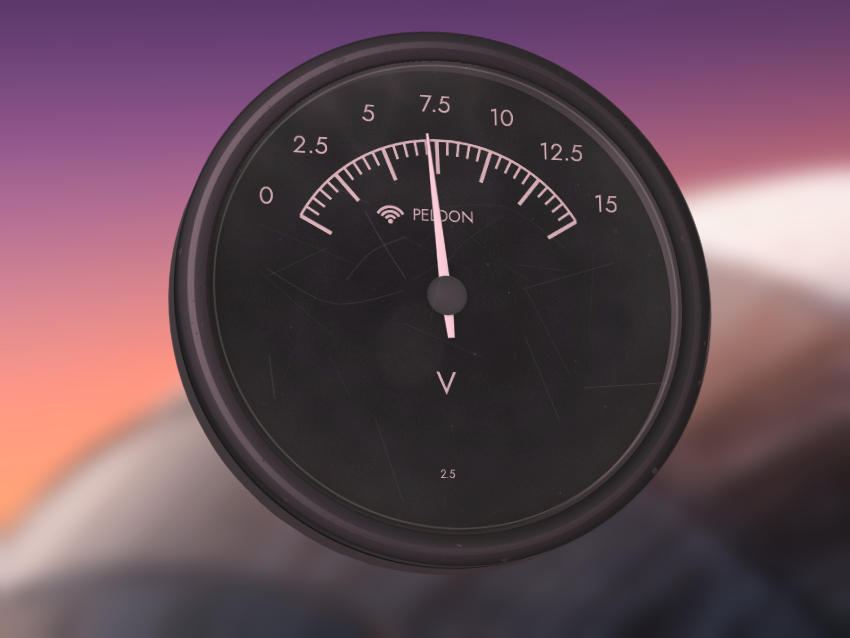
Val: V 7
